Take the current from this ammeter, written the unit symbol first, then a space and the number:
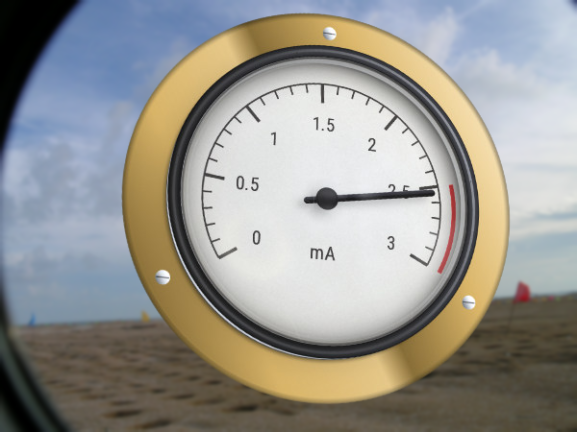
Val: mA 2.55
